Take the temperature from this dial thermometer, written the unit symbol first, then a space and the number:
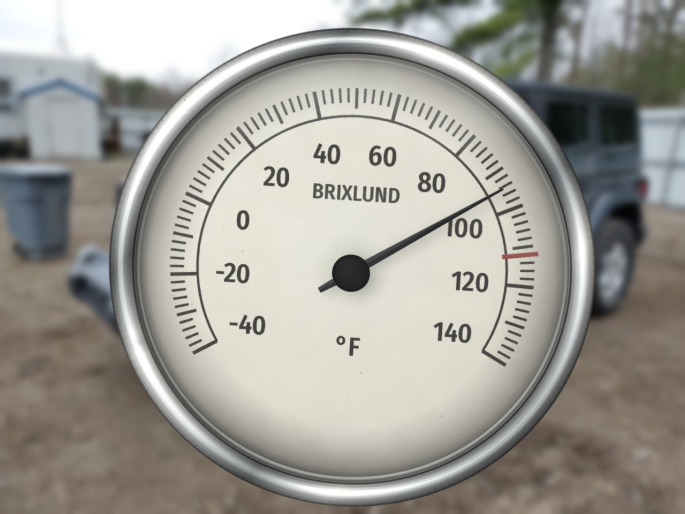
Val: °F 94
